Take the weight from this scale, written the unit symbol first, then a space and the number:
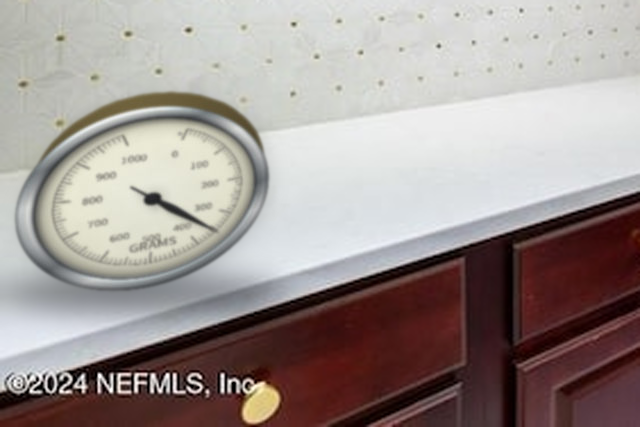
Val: g 350
